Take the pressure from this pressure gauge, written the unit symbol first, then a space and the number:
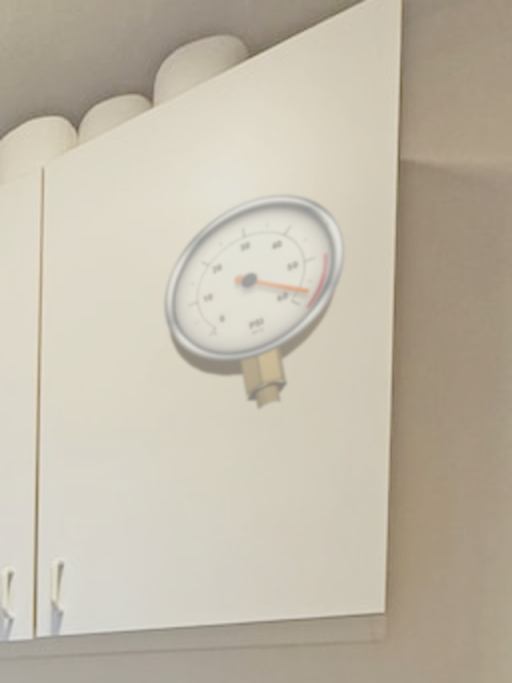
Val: psi 57.5
